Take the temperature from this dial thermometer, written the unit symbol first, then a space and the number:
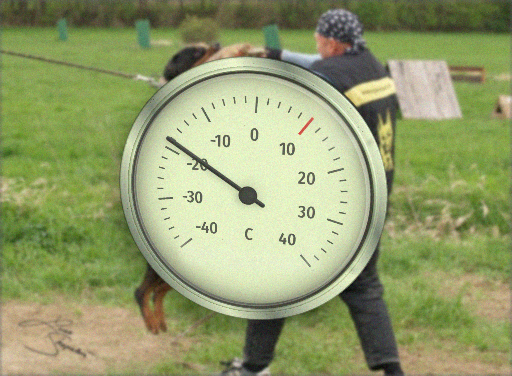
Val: °C -18
